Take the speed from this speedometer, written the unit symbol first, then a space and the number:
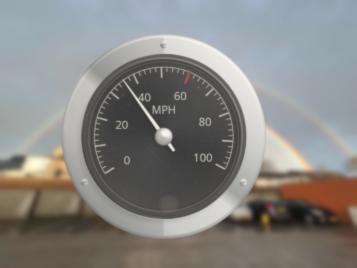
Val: mph 36
